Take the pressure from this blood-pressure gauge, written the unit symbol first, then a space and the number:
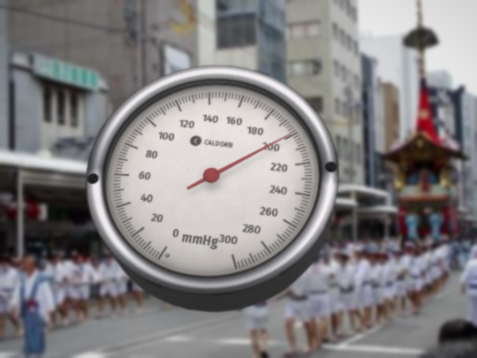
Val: mmHg 200
